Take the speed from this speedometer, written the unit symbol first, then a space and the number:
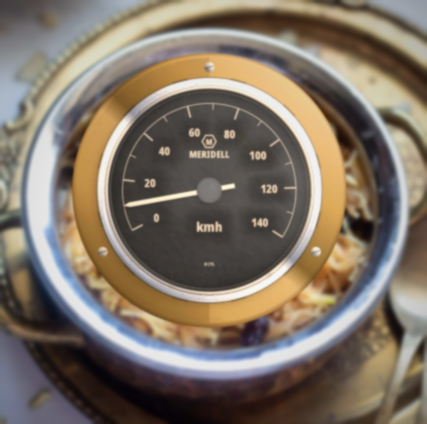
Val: km/h 10
